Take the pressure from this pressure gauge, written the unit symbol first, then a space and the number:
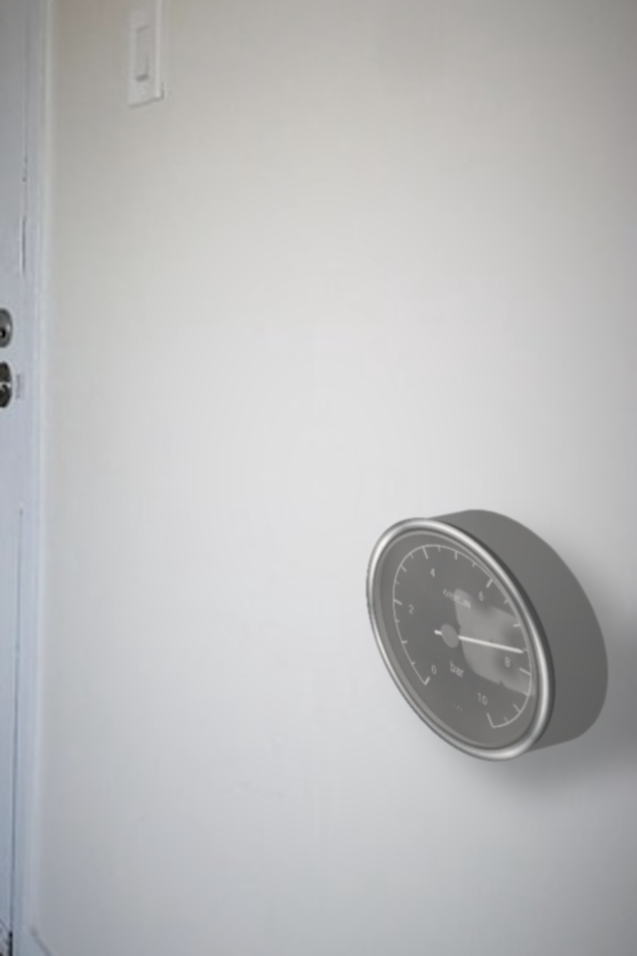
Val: bar 7.5
